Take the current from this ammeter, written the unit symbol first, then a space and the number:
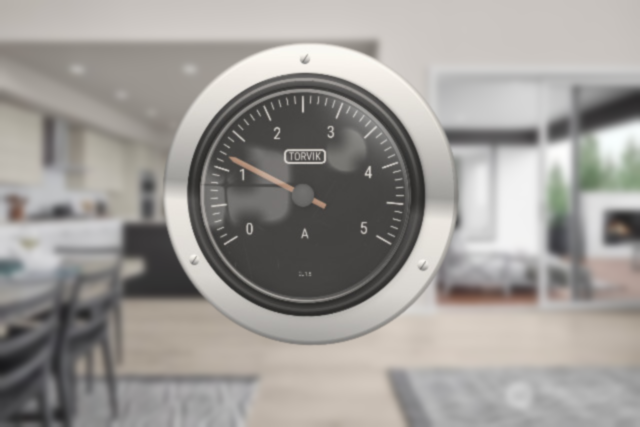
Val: A 1.2
